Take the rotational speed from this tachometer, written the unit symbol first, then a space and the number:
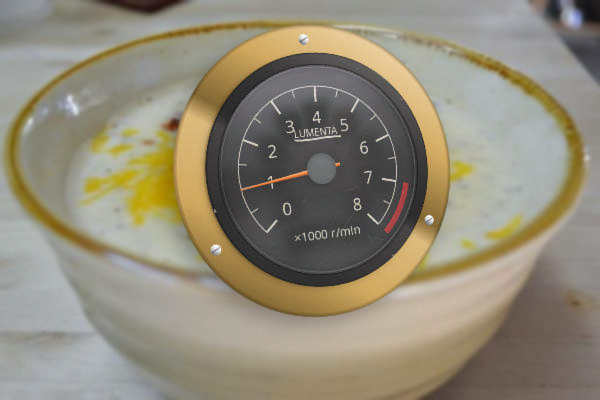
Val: rpm 1000
